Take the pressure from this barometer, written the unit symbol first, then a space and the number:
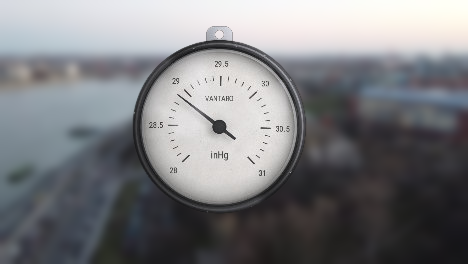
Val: inHg 28.9
